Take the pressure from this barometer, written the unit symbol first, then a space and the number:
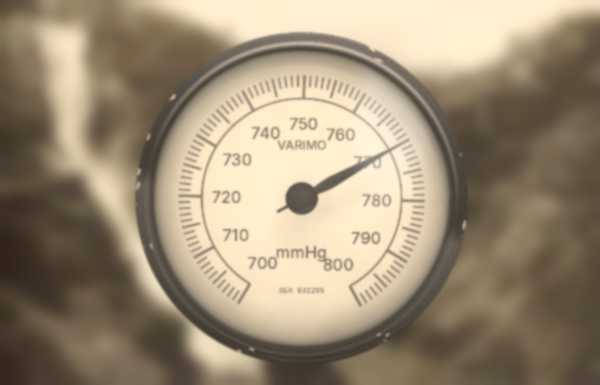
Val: mmHg 770
